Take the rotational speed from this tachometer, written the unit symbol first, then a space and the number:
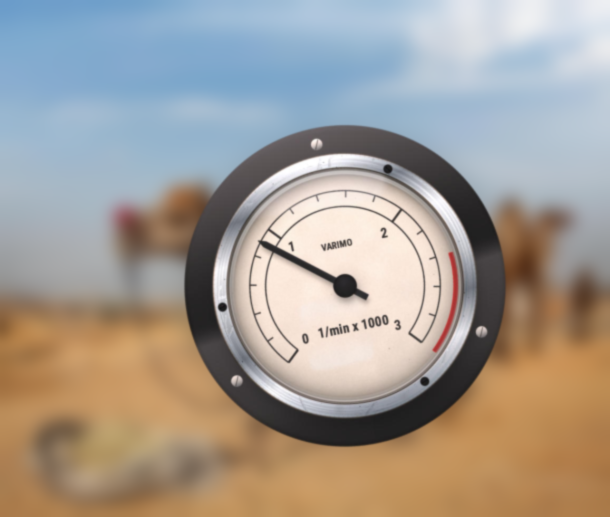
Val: rpm 900
